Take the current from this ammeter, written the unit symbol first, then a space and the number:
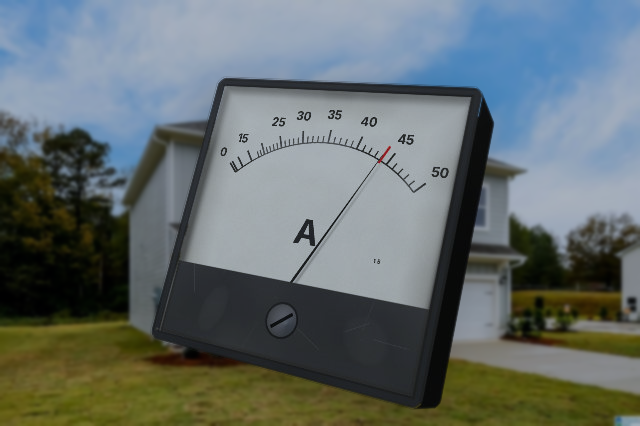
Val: A 44
